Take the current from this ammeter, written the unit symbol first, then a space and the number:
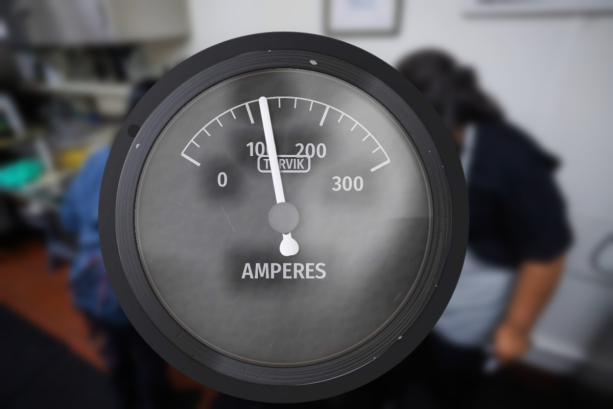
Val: A 120
